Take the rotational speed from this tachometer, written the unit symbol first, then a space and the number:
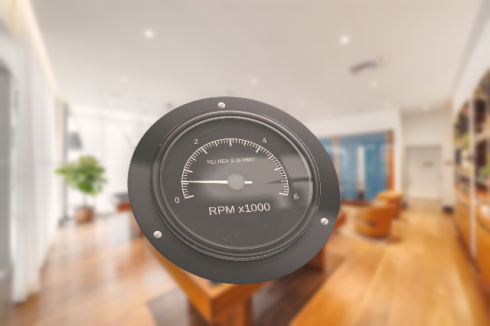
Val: rpm 500
